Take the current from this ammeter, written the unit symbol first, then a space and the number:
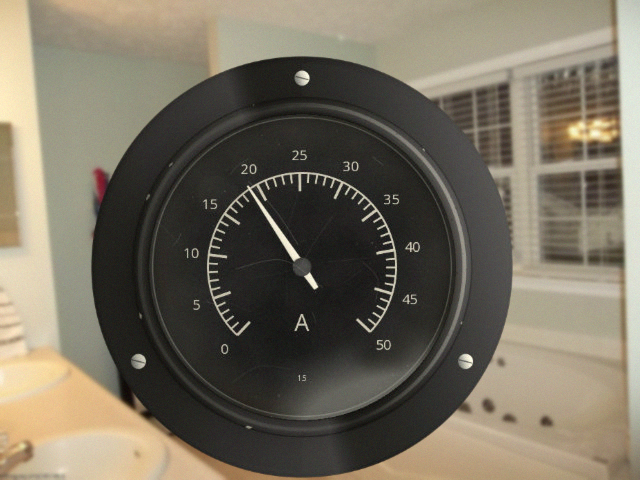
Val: A 19
